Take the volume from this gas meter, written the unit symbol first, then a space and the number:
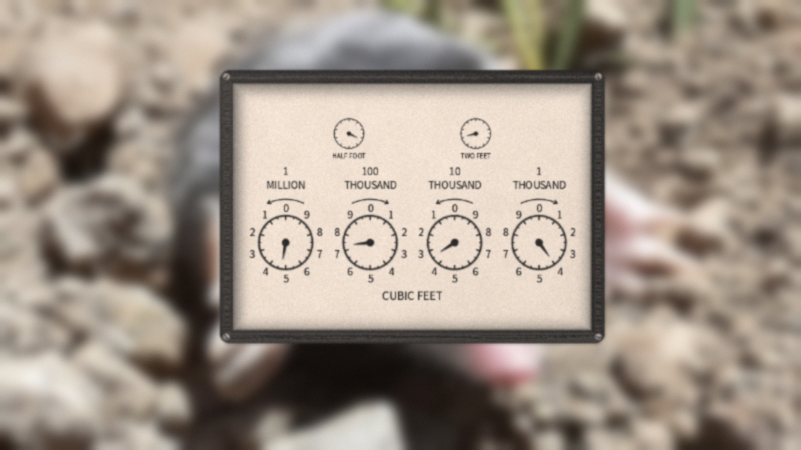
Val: ft³ 473400
